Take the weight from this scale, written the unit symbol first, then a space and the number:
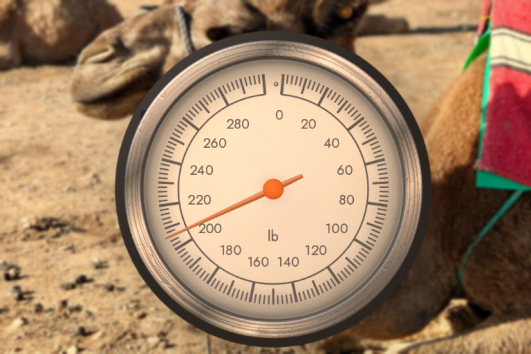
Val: lb 206
